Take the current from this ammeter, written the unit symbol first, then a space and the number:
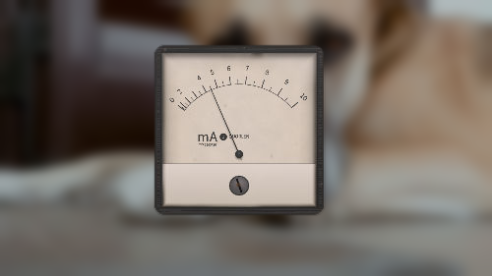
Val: mA 4.5
